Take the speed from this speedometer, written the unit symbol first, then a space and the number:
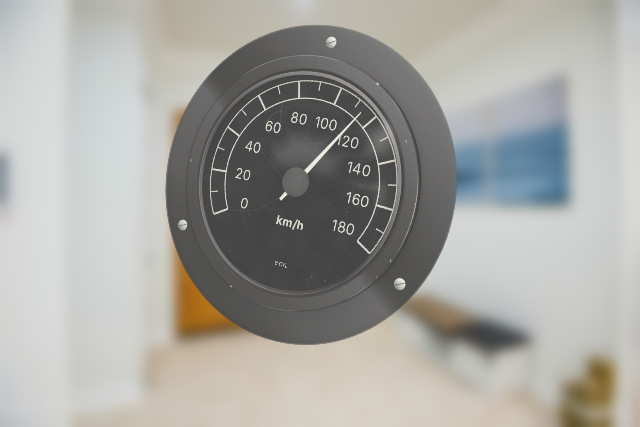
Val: km/h 115
